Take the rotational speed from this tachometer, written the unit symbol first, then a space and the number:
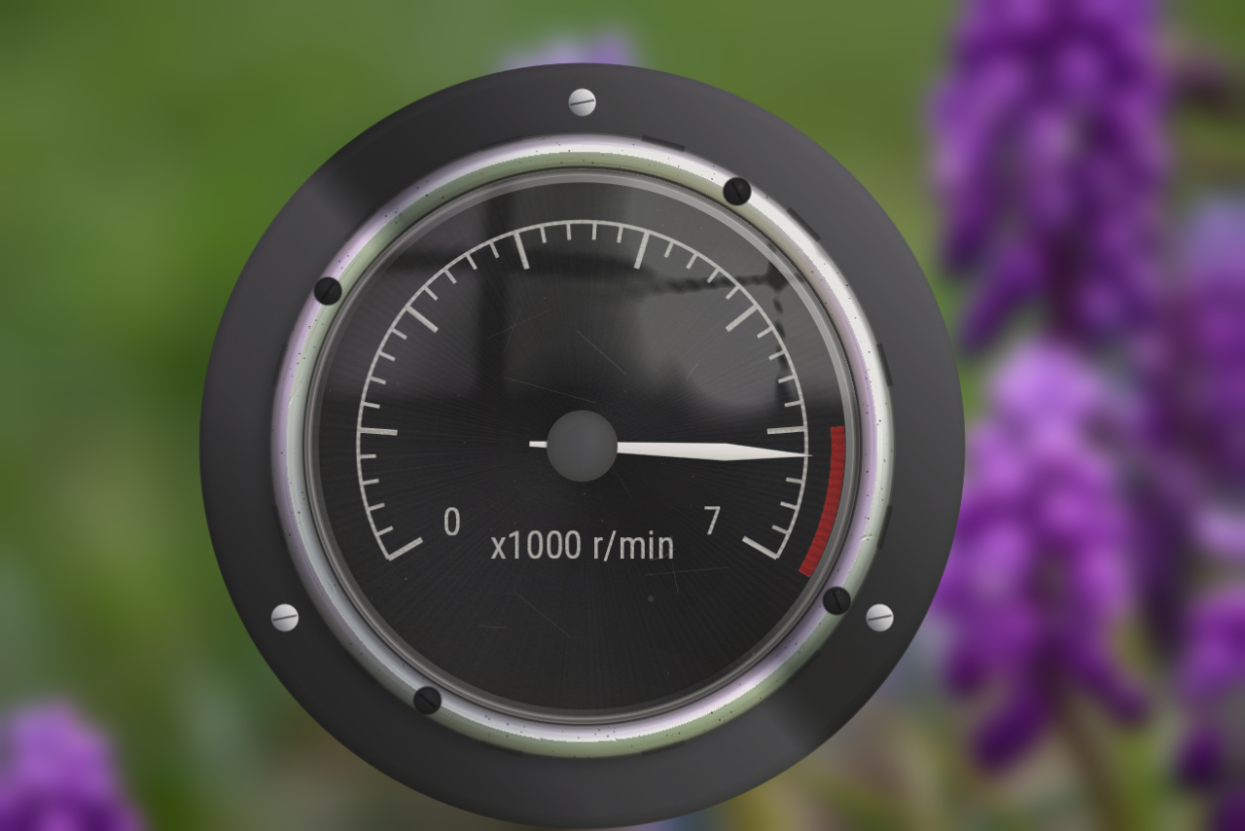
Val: rpm 6200
